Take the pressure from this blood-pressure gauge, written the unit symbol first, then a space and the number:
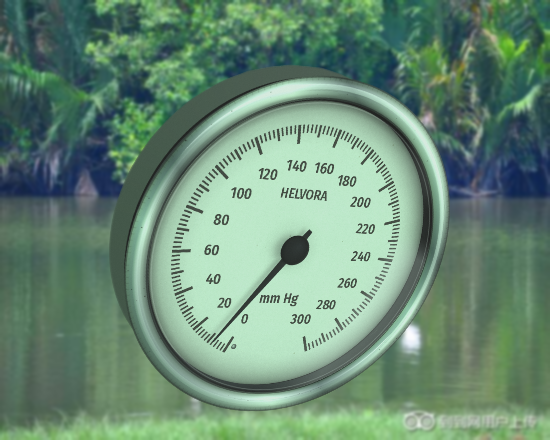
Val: mmHg 10
